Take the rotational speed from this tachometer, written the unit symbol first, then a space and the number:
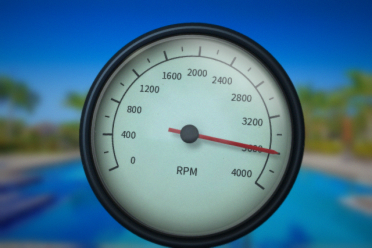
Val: rpm 3600
